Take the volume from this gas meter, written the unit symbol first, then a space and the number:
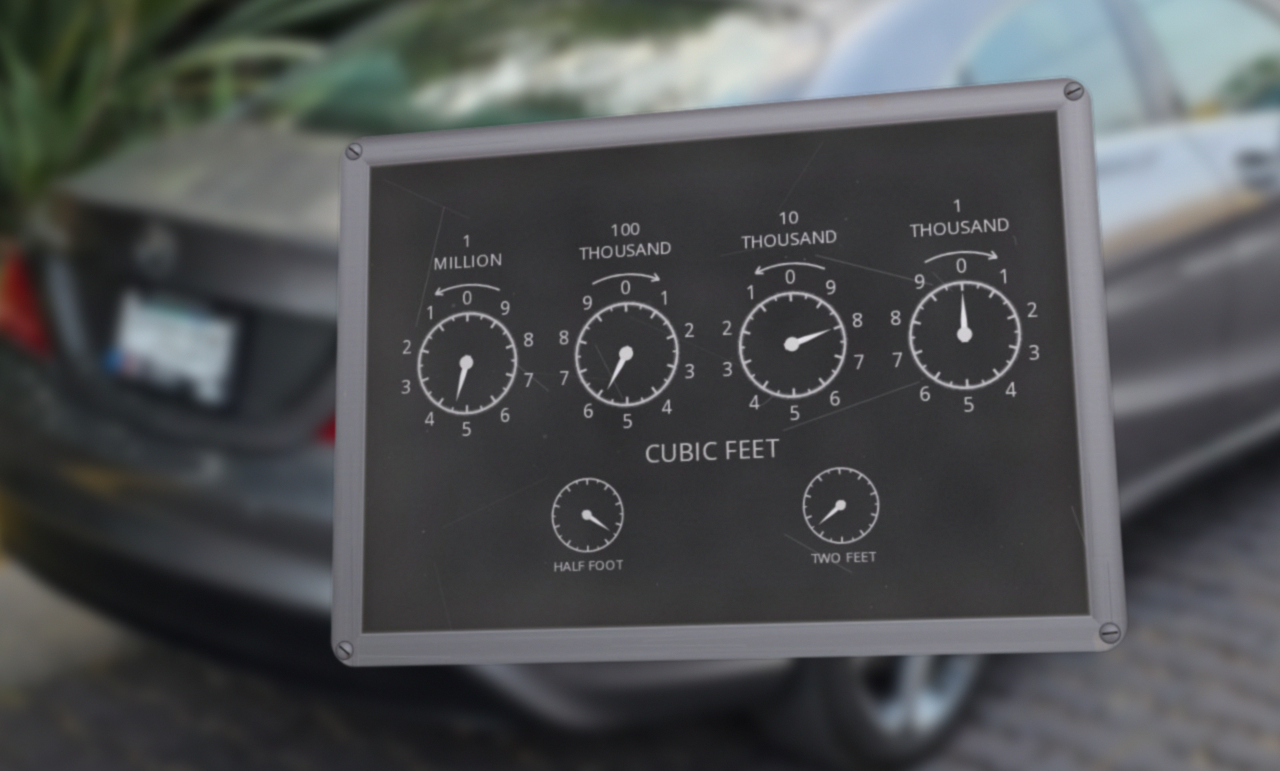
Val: ft³ 458000
